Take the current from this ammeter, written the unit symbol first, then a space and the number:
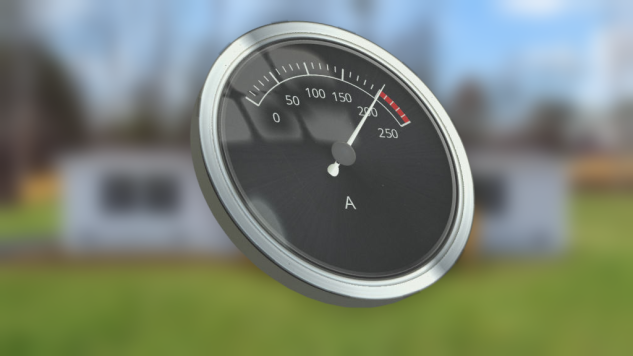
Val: A 200
